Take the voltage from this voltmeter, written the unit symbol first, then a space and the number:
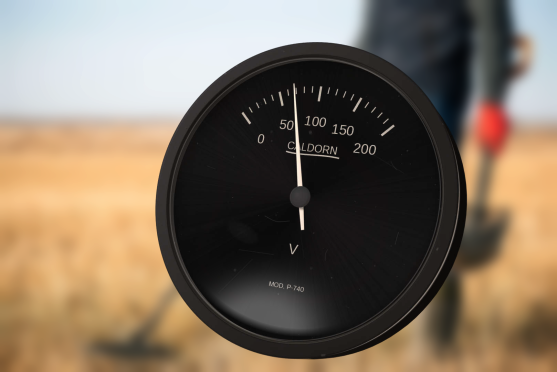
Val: V 70
